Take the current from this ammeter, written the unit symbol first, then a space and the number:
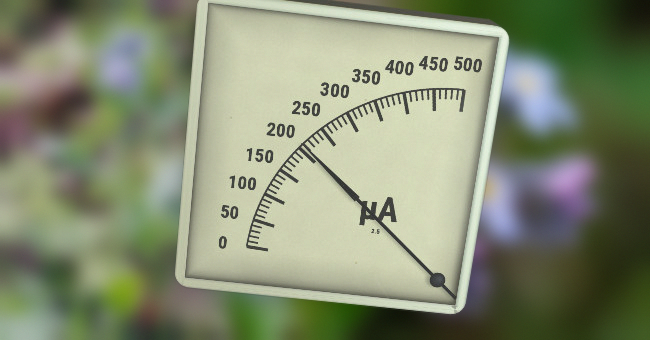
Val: µA 210
